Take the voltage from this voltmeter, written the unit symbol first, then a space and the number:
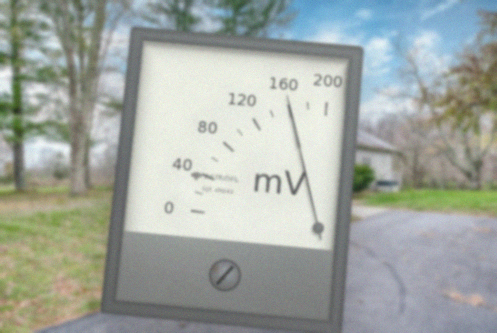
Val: mV 160
